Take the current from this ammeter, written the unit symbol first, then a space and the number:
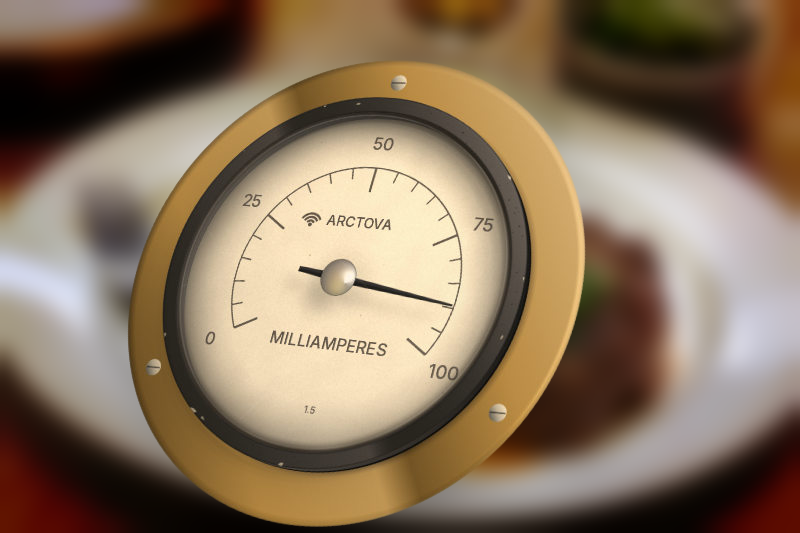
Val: mA 90
